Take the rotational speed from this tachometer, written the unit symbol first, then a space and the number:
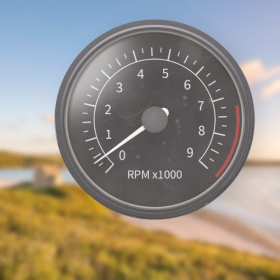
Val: rpm 375
